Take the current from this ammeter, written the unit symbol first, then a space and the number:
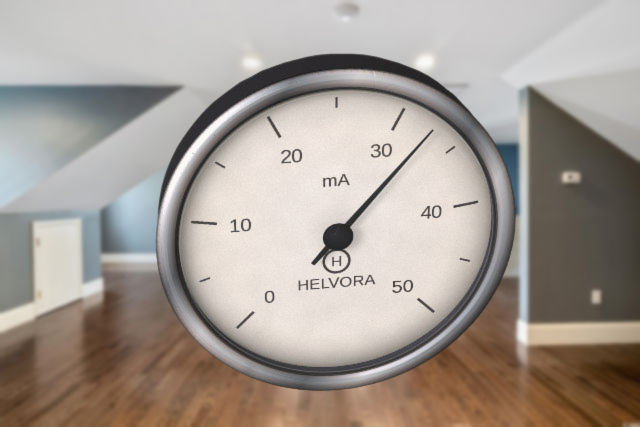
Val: mA 32.5
